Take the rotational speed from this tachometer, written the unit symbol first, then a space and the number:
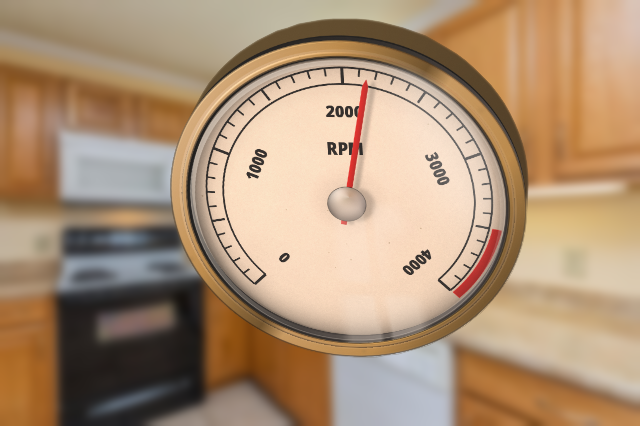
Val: rpm 2150
